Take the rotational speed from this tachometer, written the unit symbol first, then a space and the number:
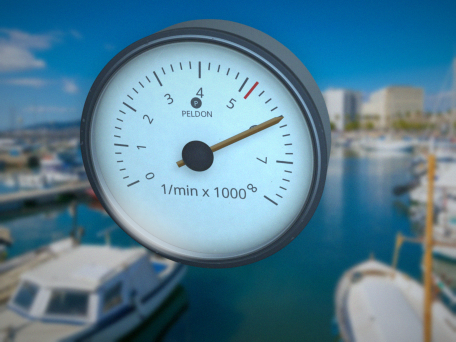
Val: rpm 6000
